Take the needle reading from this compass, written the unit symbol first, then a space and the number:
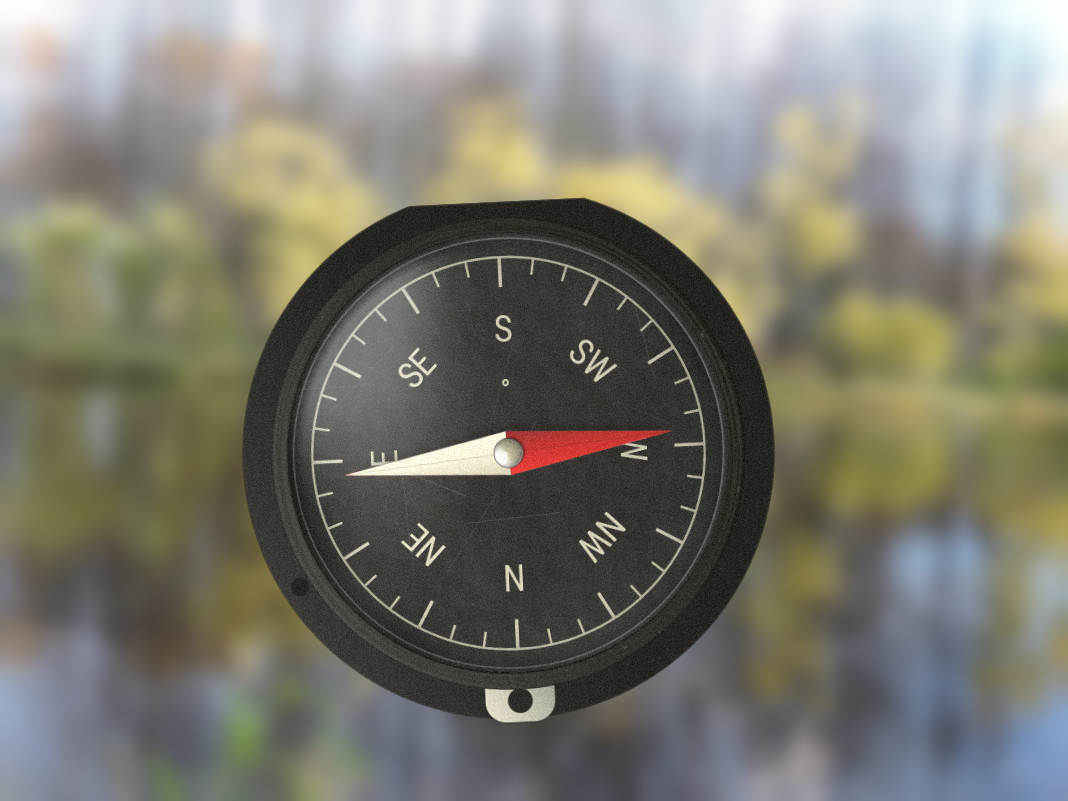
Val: ° 265
